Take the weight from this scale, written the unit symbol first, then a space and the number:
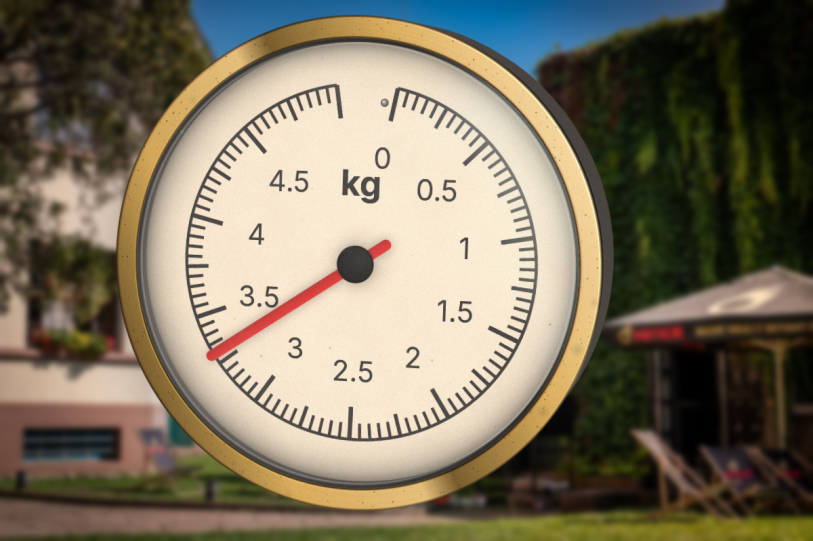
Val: kg 3.3
